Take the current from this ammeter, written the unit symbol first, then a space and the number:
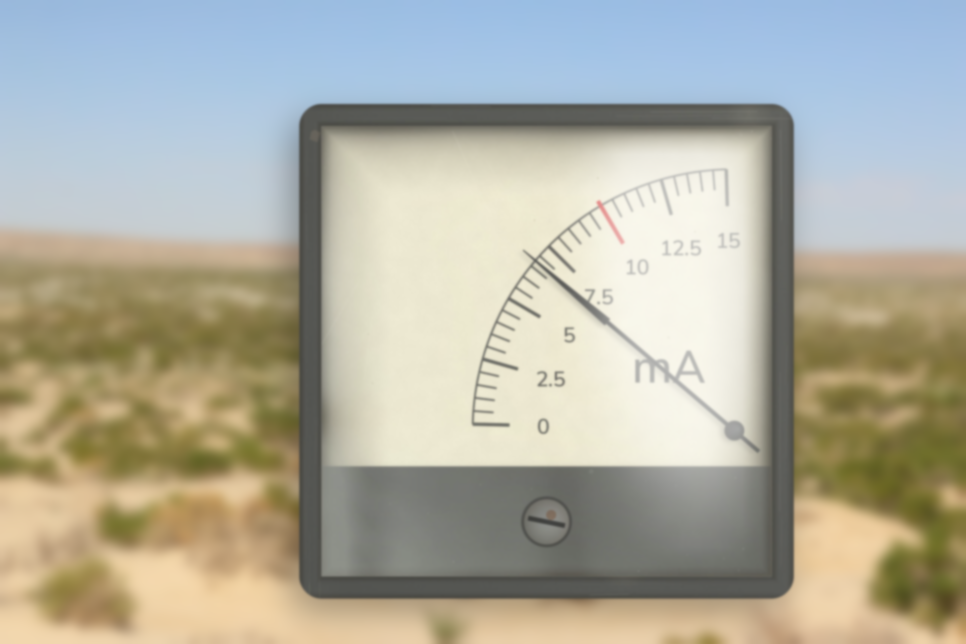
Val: mA 6.75
